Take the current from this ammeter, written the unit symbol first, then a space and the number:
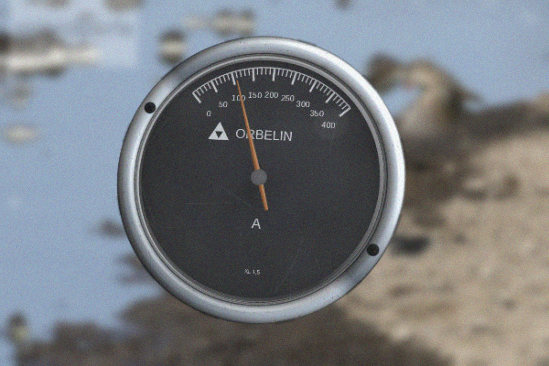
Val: A 110
